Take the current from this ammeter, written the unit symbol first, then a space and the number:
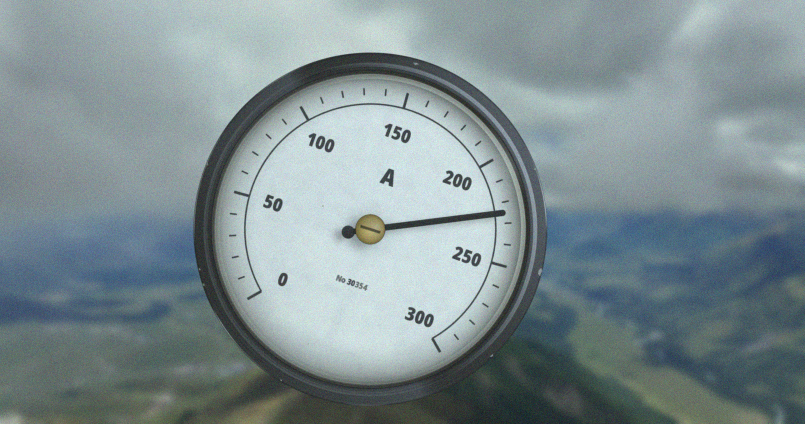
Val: A 225
